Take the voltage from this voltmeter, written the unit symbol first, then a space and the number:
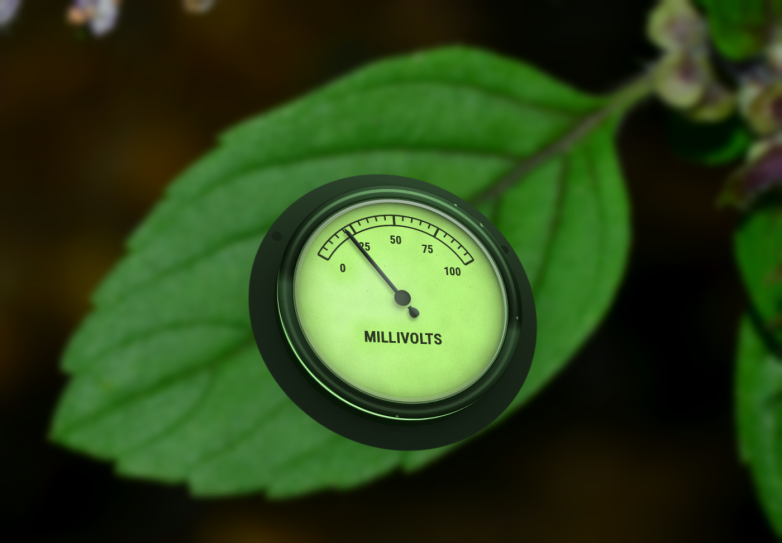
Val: mV 20
